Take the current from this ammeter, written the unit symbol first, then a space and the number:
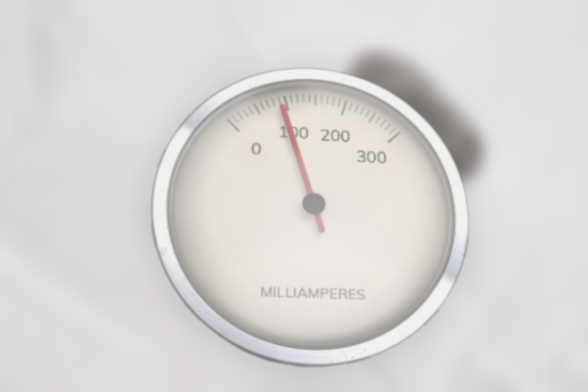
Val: mA 90
